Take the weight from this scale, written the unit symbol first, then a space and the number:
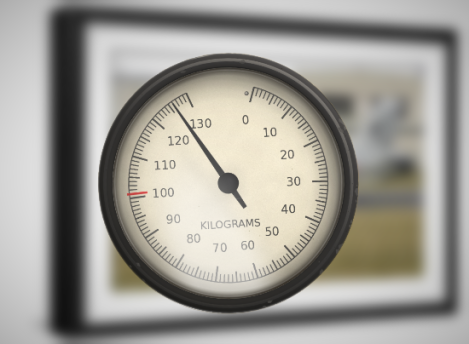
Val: kg 126
